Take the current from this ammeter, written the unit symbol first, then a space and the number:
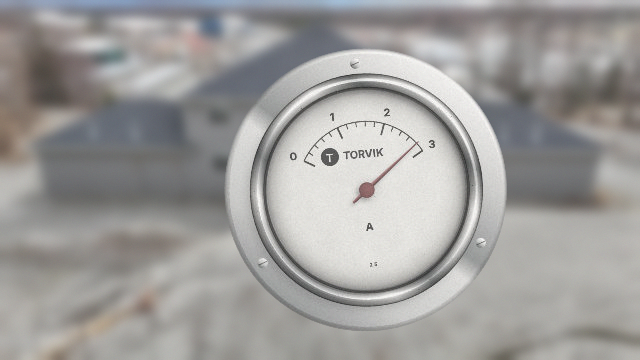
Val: A 2.8
